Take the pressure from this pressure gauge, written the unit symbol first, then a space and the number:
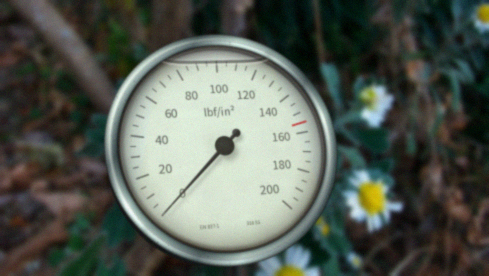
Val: psi 0
